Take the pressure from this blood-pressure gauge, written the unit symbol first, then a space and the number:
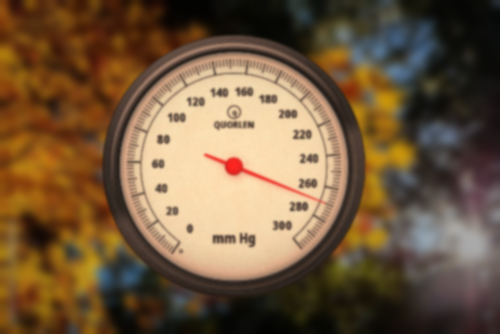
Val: mmHg 270
